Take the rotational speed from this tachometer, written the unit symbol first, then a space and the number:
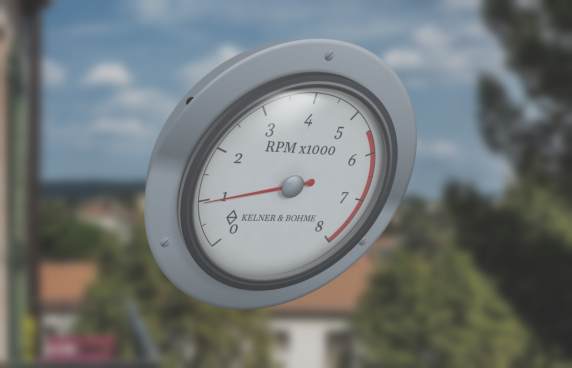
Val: rpm 1000
